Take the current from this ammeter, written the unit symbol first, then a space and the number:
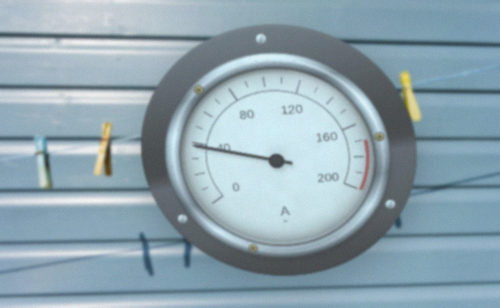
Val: A 40
